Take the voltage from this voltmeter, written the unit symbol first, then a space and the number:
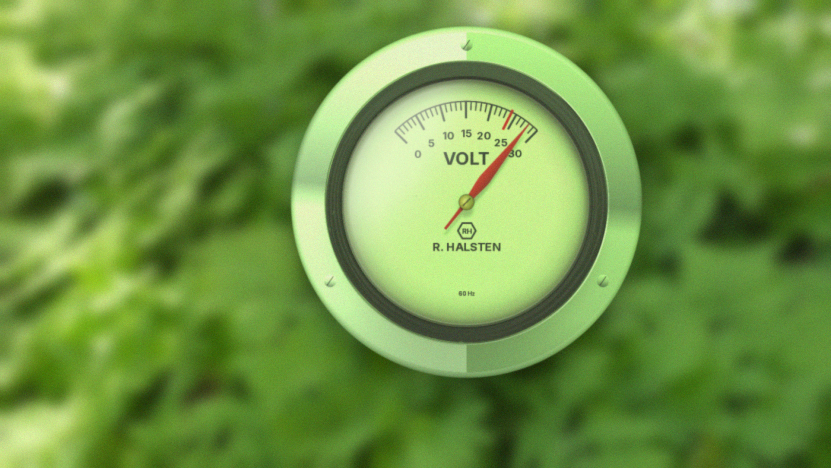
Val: V 28
